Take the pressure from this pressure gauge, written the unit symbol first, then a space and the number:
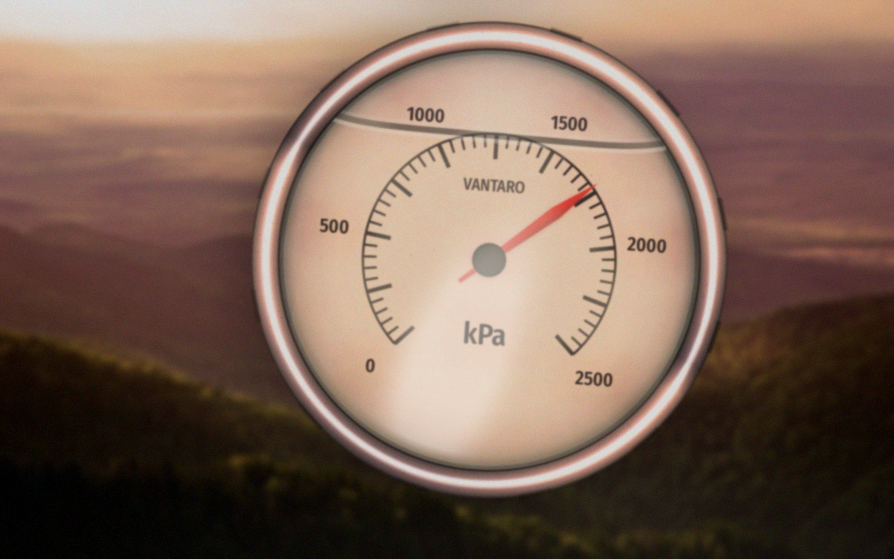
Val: kPa 1725
